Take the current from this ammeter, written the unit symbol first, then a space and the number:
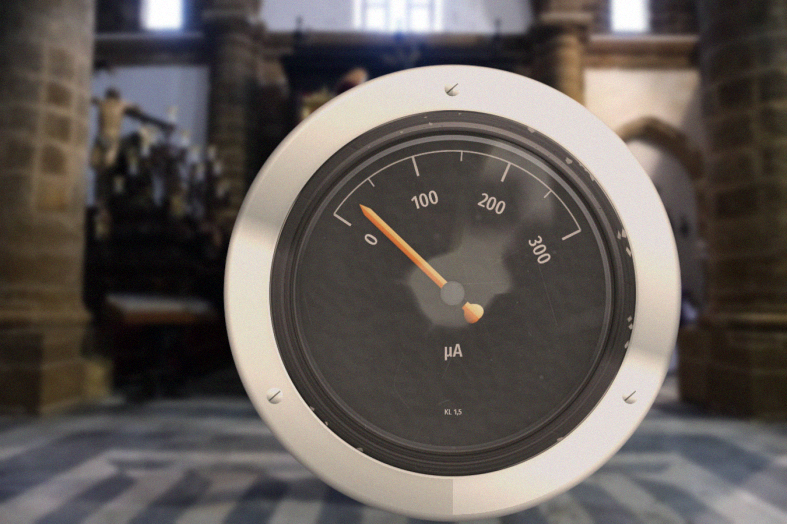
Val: µA 25
